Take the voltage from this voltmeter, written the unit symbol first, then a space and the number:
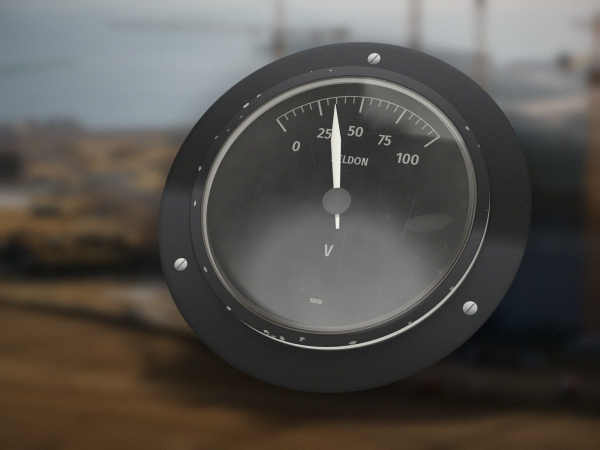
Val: V 35
